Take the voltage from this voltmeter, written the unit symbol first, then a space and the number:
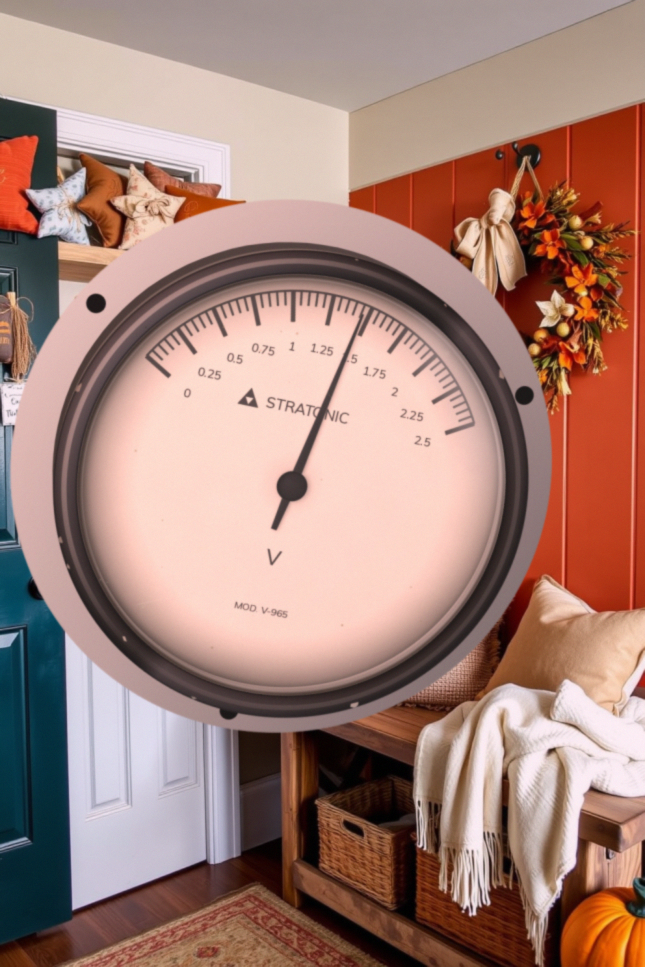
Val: V 1.45
